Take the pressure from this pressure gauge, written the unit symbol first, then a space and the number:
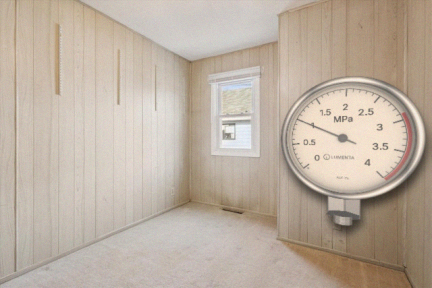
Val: MPa 1
